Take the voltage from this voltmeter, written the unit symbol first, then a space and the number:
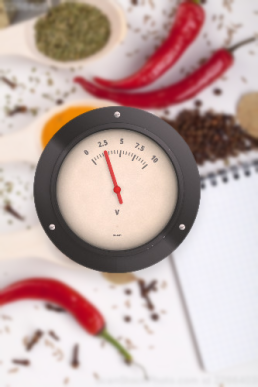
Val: V 2.5
